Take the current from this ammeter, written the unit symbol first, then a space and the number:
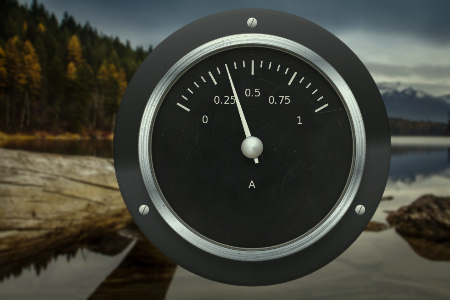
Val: A 0.35
